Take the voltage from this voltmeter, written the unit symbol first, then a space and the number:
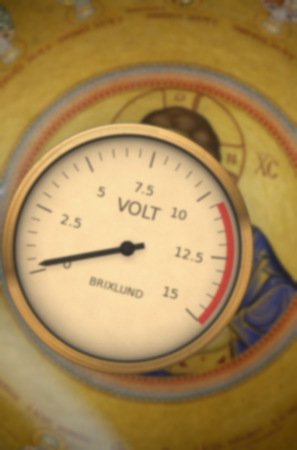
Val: V 0.25
